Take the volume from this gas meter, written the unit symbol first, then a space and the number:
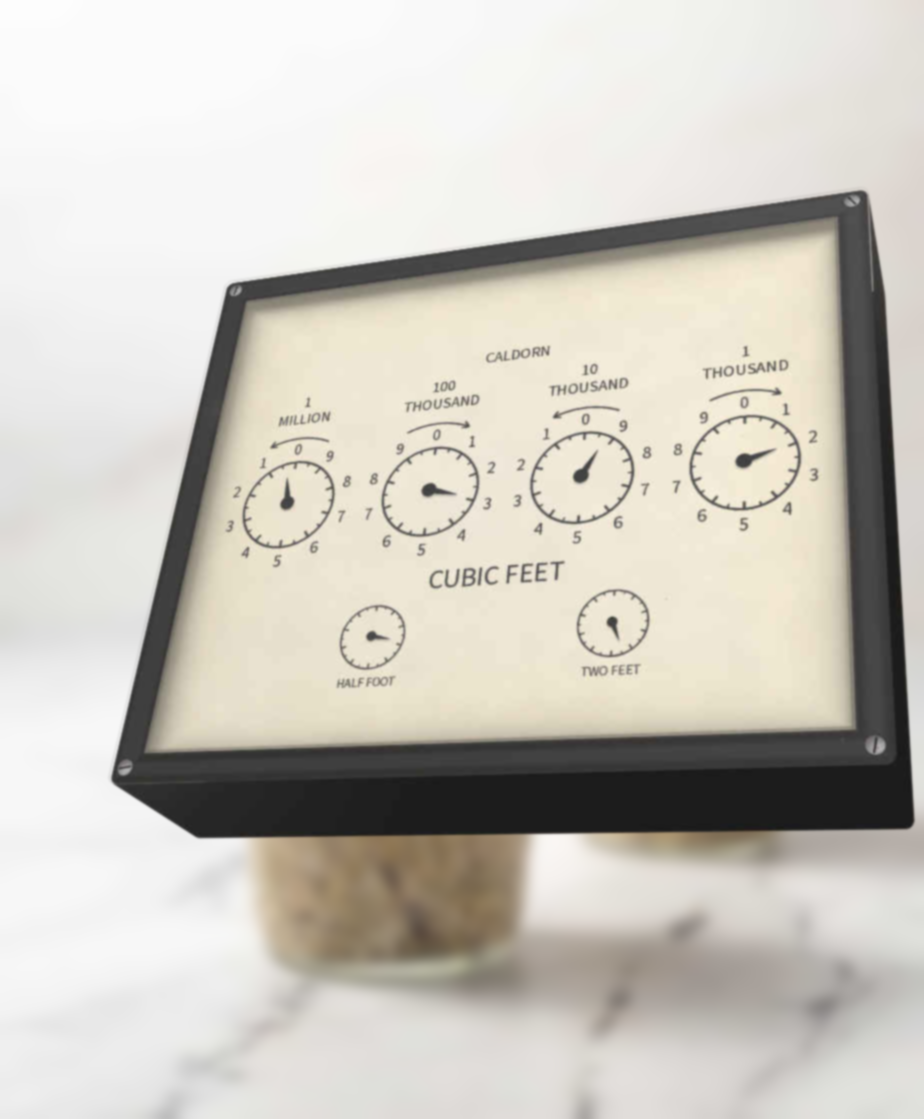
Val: ft³ 29200
